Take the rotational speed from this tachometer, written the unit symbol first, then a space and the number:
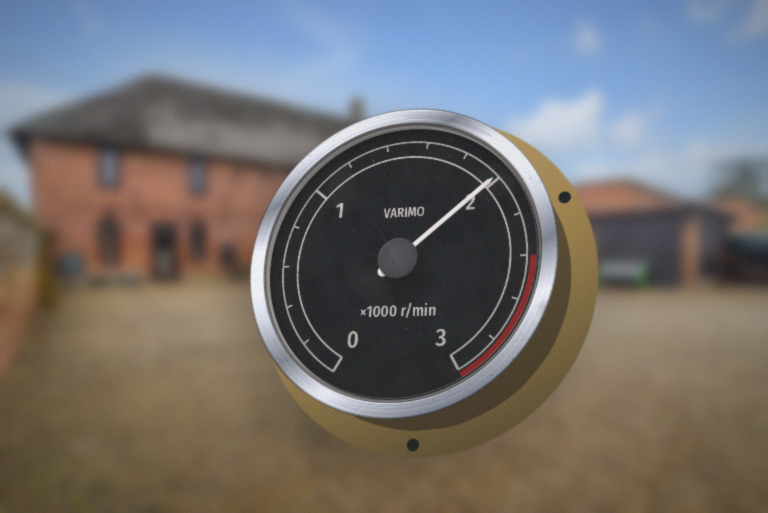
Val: rpm 2000
